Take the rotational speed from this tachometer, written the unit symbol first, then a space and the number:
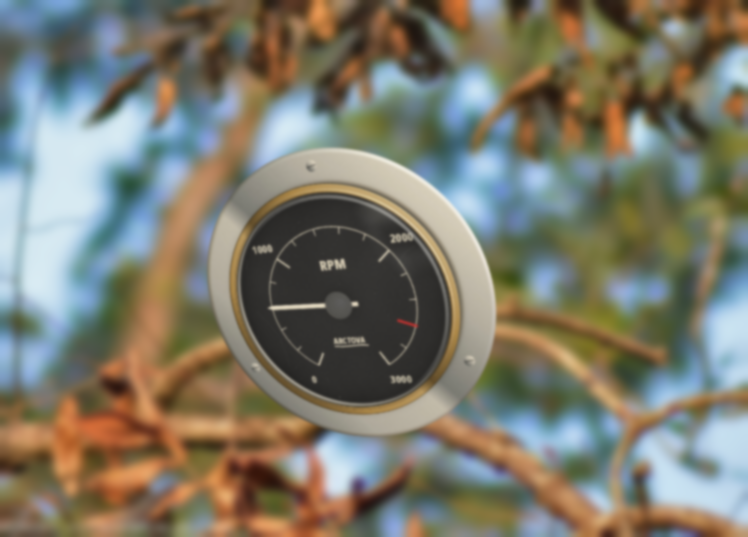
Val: rpm 600
